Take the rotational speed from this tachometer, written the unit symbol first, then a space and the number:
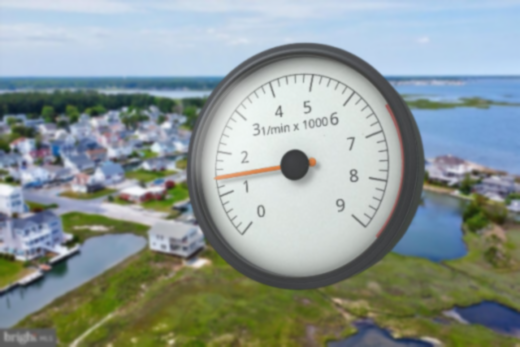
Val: rpm 1400
